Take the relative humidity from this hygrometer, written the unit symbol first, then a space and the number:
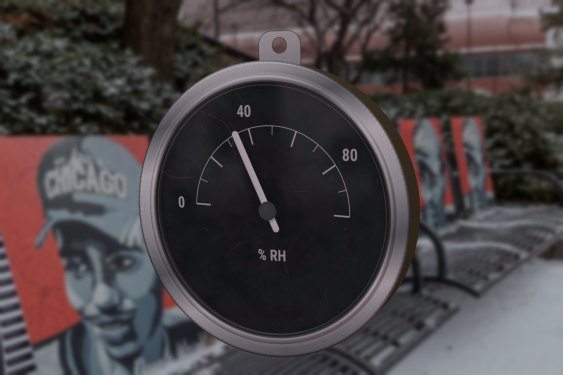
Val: % 35
